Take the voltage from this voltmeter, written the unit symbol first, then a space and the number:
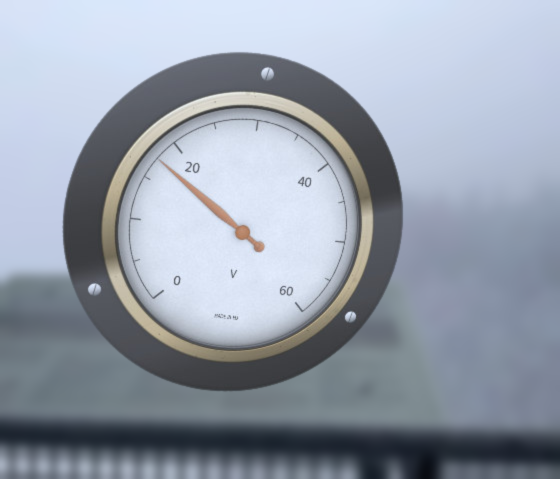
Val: V 17.5
